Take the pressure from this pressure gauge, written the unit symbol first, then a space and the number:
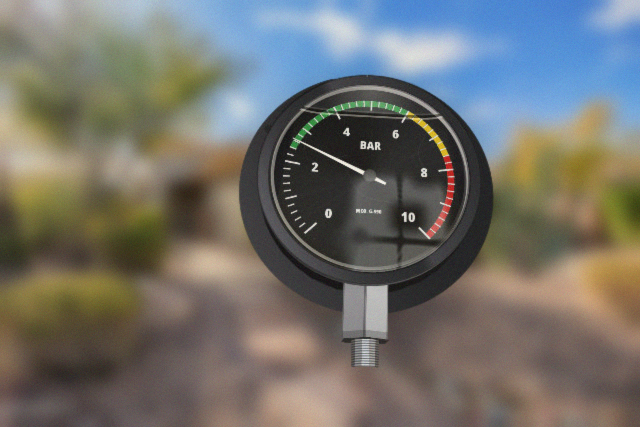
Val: bar 2.6
